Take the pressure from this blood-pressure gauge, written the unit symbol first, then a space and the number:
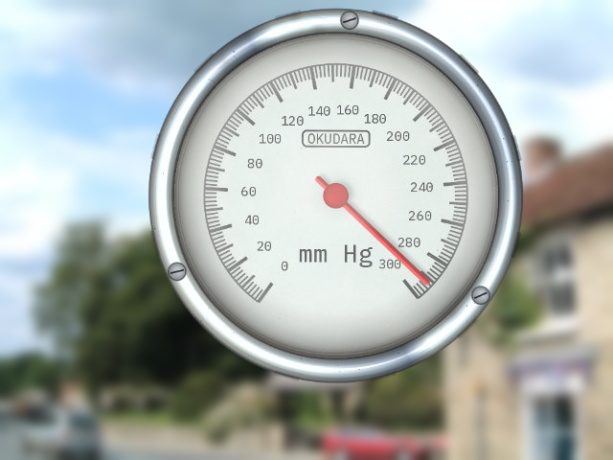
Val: mmHg 292
